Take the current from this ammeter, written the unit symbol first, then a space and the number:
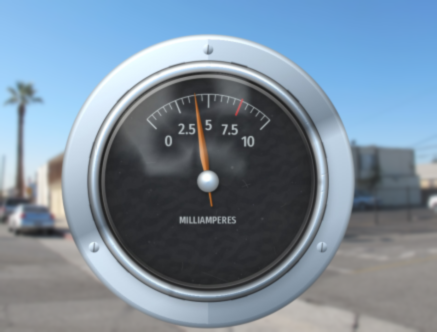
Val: mA 4
